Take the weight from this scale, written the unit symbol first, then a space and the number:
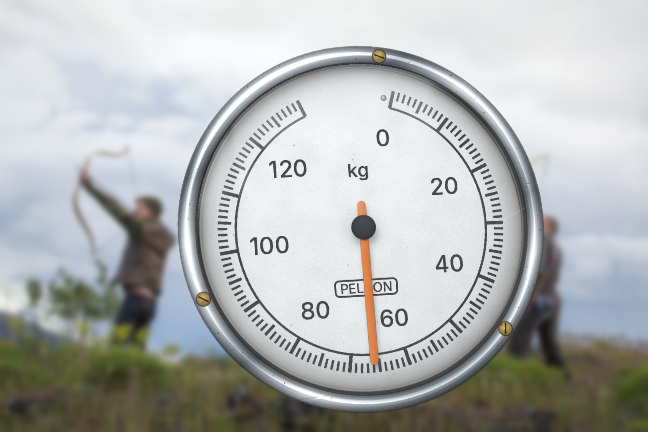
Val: kg 66
